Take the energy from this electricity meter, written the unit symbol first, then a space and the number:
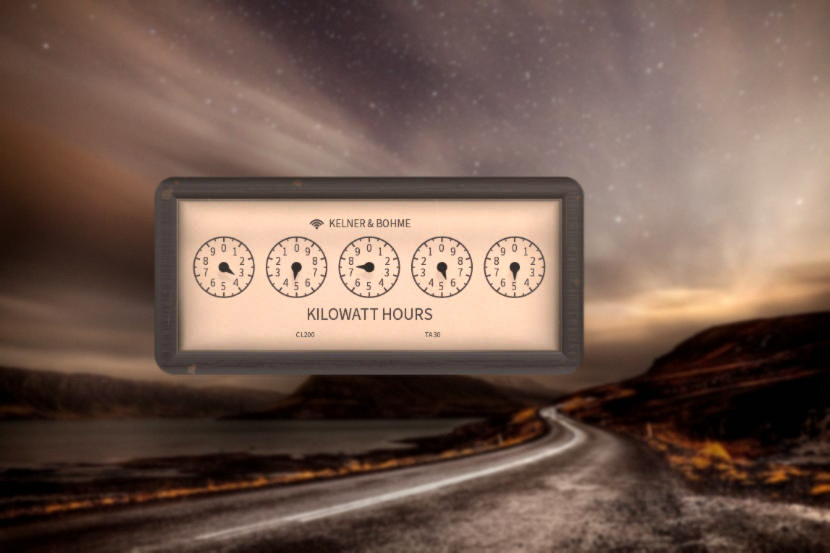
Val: kWh 34755
